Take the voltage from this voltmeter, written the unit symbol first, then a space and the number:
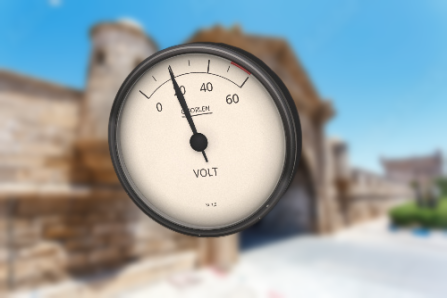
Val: V 20
